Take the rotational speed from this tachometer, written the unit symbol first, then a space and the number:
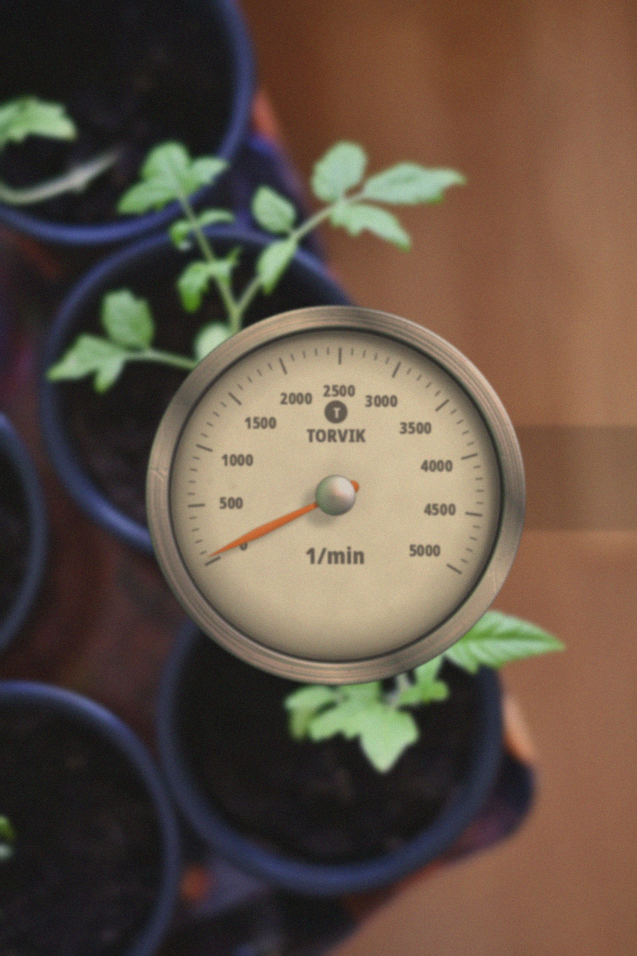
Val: rpm 50
